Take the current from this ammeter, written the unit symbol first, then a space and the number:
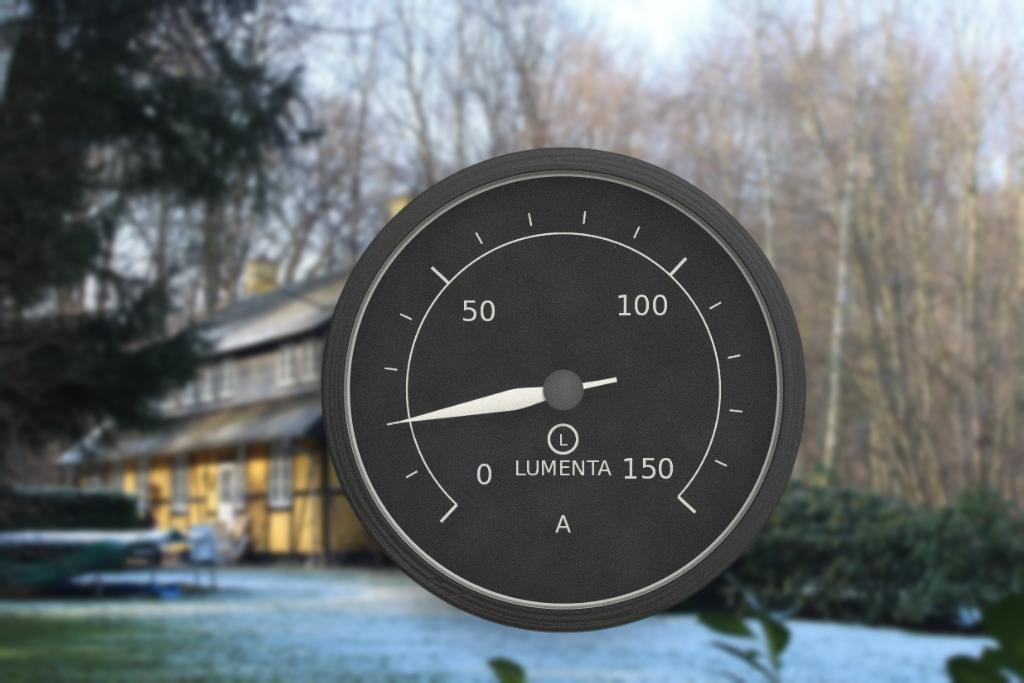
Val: A 20
